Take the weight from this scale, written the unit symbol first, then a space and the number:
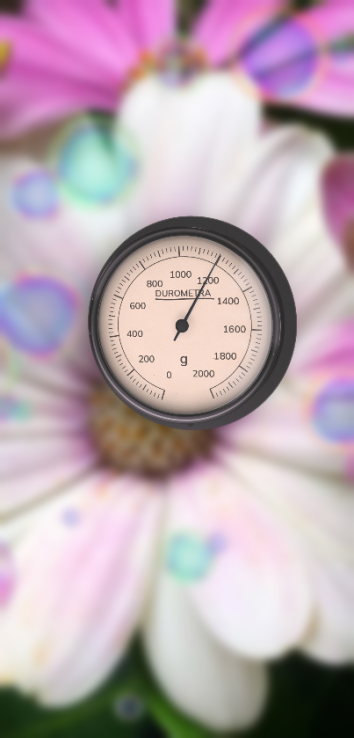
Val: g 1200
